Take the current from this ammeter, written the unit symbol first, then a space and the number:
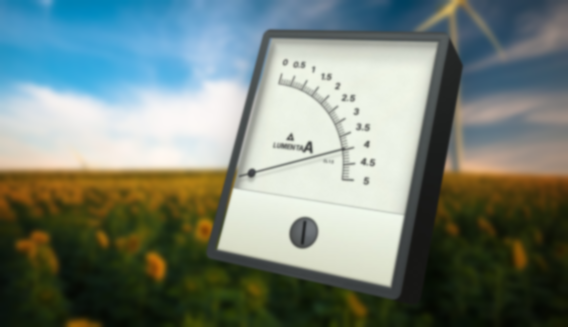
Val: A 4
